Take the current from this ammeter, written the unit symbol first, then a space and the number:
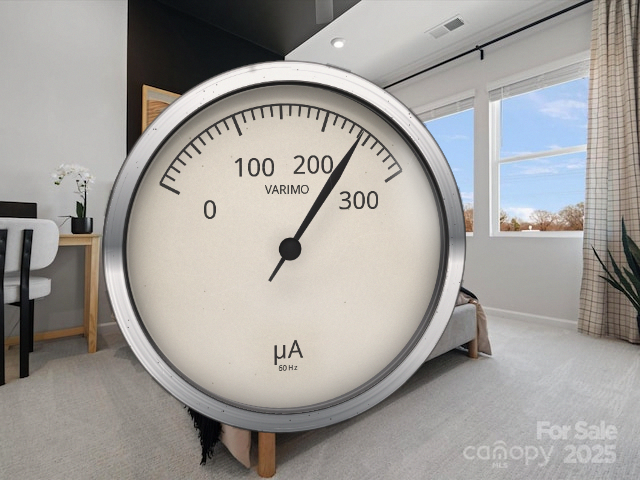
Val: µA 240
